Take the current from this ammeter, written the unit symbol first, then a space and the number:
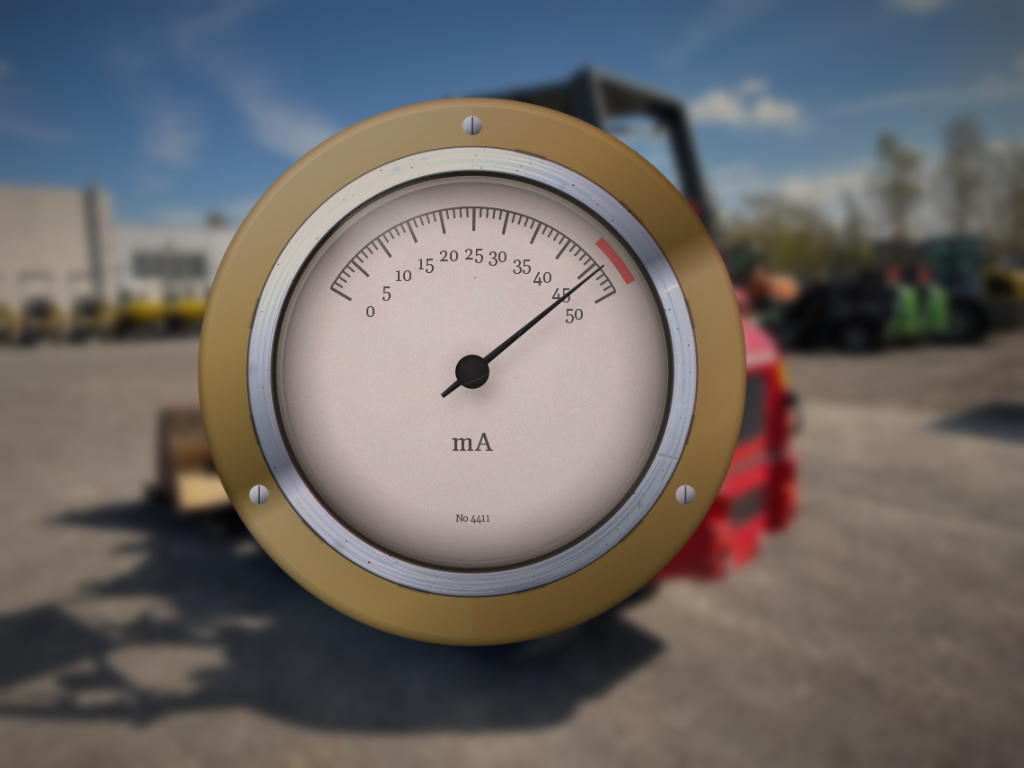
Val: mA 46
